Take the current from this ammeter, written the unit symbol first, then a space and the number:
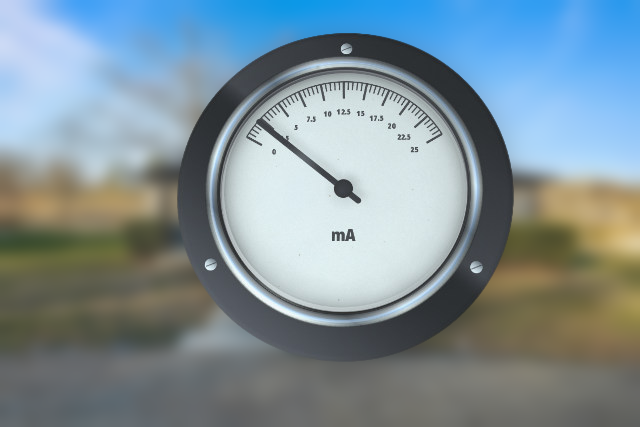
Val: mA 2
